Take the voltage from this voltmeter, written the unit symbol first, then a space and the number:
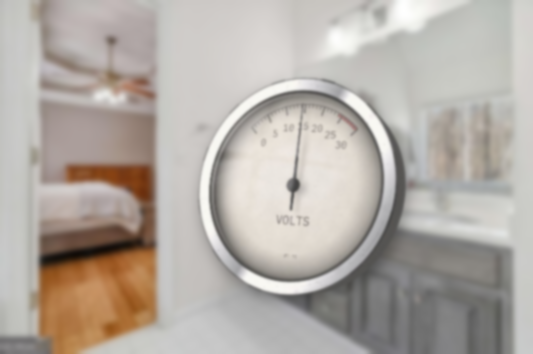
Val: V 15
